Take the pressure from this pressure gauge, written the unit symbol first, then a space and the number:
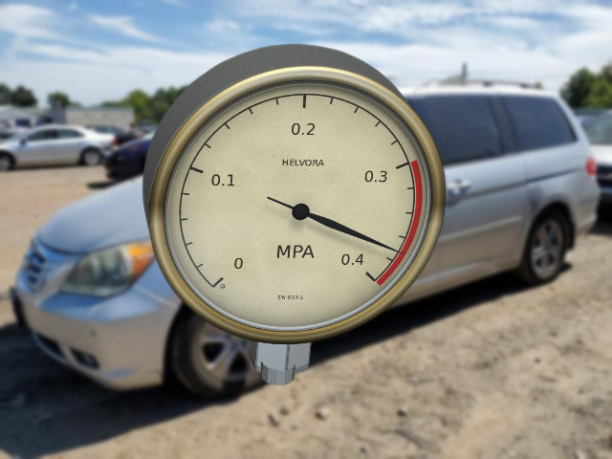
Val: MPa 0.37
